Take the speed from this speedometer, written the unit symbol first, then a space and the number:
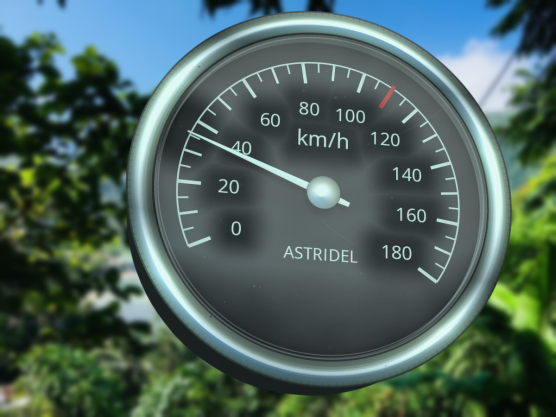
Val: km/h 35
